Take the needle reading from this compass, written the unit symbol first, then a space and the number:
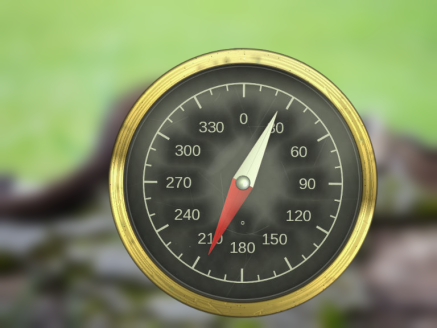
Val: ° 205
